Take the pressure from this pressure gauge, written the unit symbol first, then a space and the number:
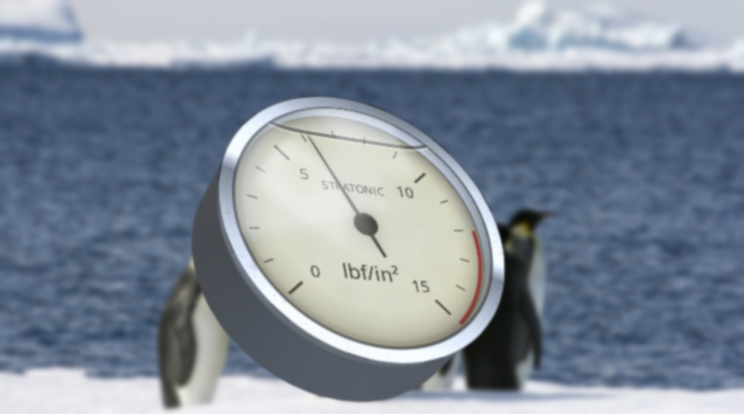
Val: psi 6
